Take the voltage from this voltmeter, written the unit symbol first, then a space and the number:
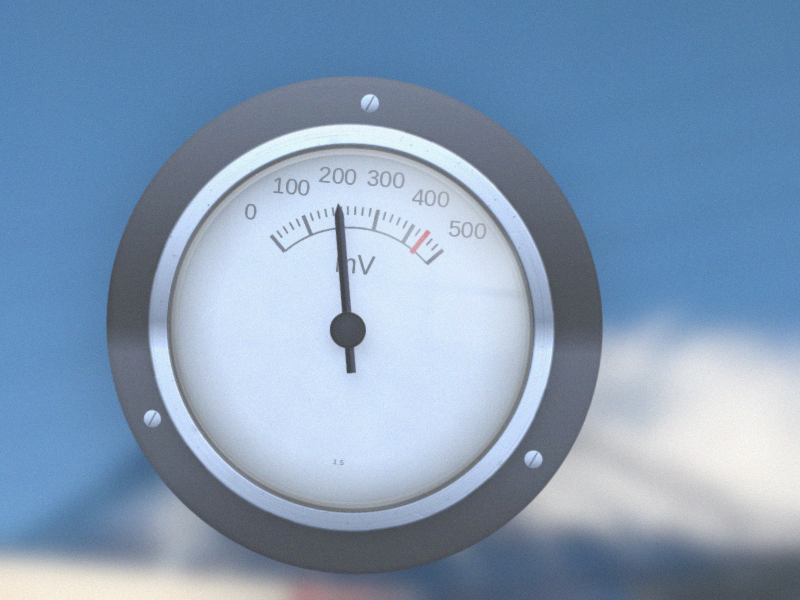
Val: mV 200
